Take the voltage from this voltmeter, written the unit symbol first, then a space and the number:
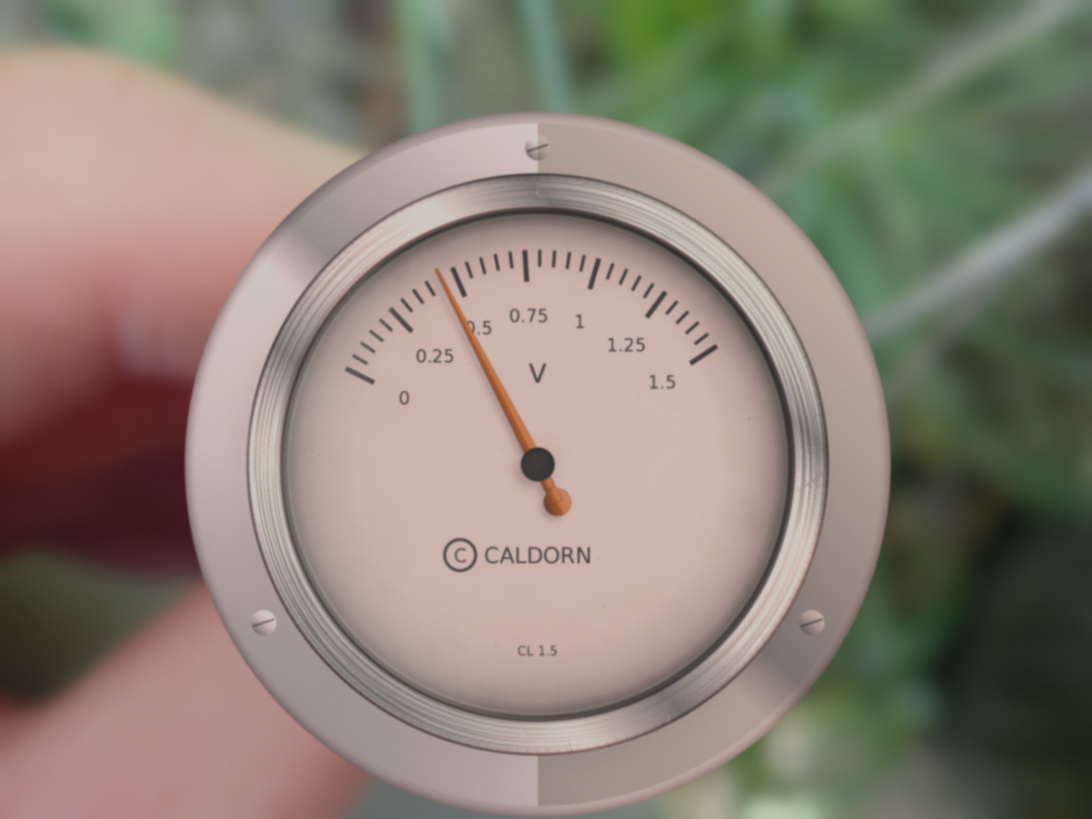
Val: V 0.45
